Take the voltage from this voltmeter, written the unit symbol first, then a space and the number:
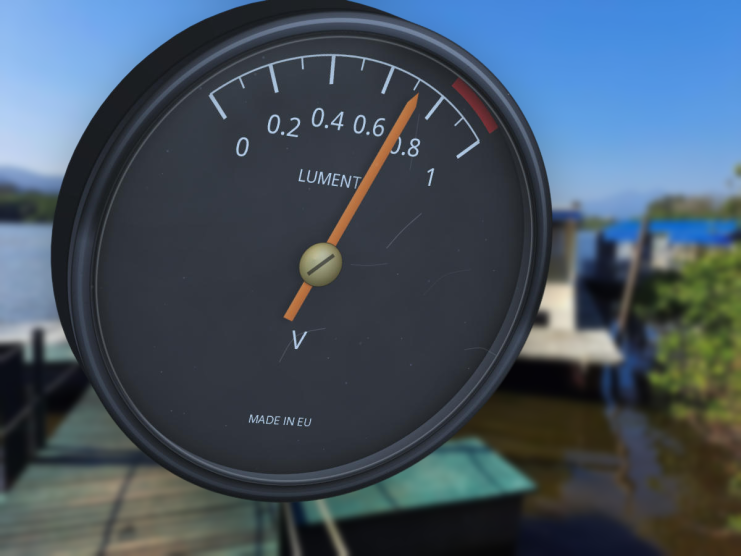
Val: V 0.7
